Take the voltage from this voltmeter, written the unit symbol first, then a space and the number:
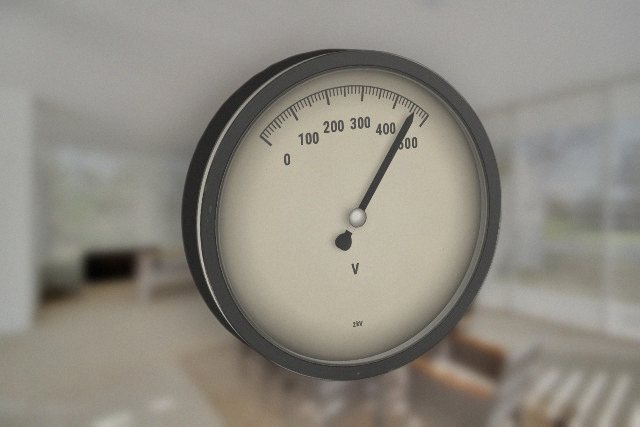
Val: V 450
